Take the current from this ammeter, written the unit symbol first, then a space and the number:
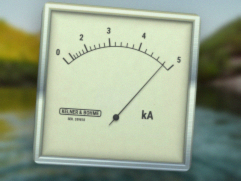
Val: kA 4.8
